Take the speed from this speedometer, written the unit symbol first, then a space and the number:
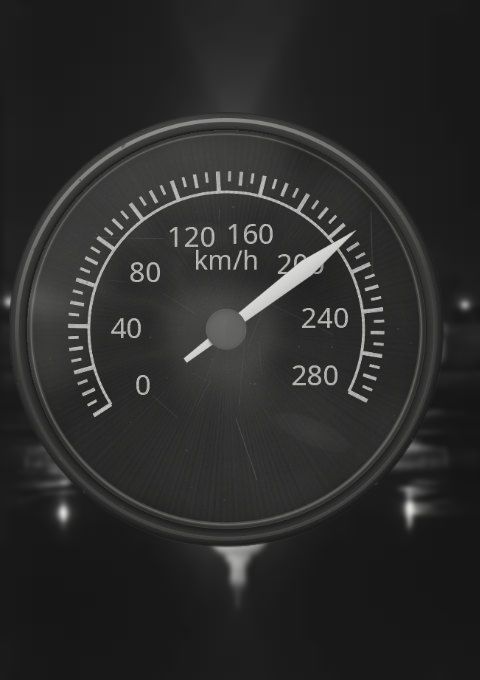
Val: km/h 205
